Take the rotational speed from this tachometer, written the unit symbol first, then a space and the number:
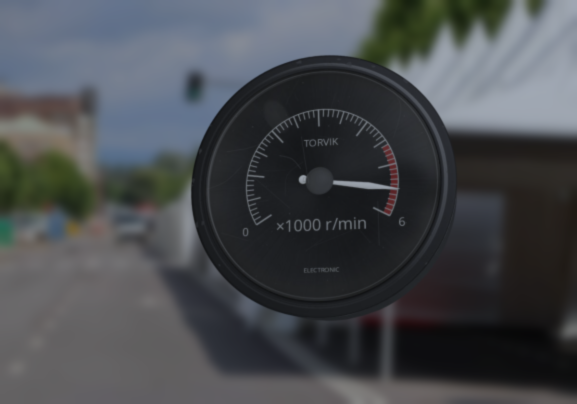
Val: rpm 5500
